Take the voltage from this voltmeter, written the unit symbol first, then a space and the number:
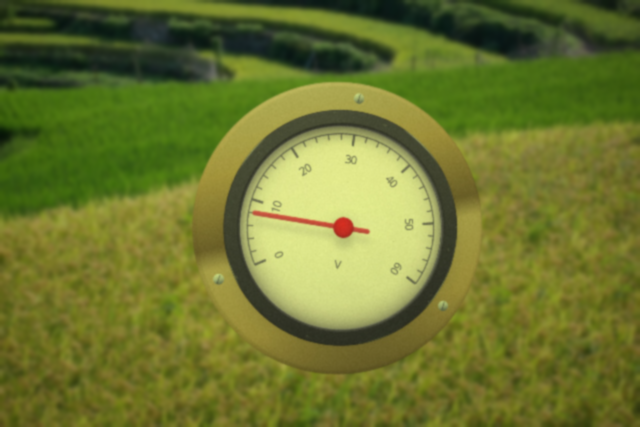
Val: V 8
